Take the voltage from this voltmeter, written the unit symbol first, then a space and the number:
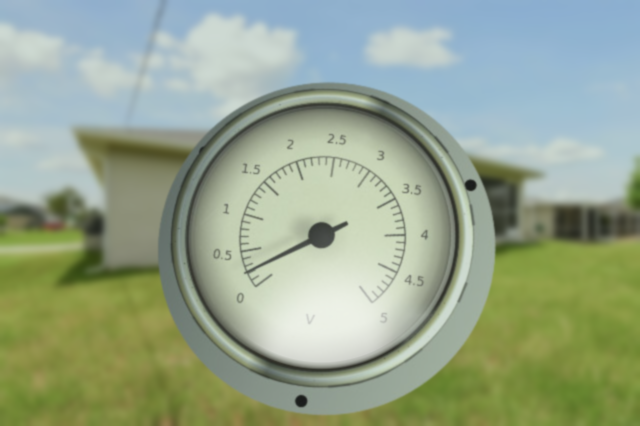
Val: V 0.2
